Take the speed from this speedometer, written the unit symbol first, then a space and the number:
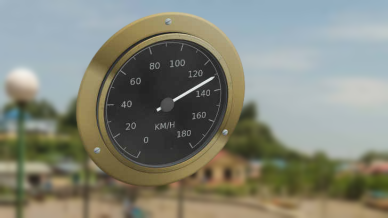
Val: km/h 130
